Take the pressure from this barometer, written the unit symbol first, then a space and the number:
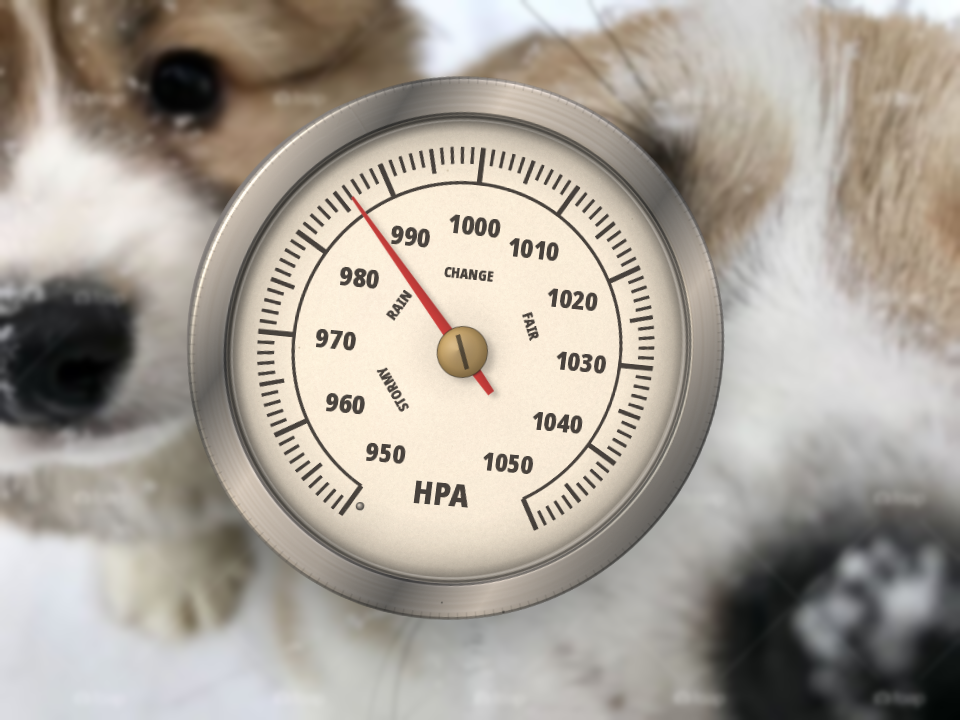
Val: hPa 986
